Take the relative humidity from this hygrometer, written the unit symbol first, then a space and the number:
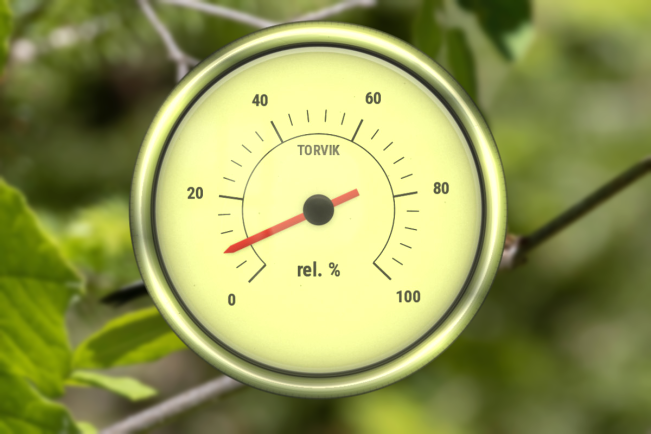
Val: % 8
